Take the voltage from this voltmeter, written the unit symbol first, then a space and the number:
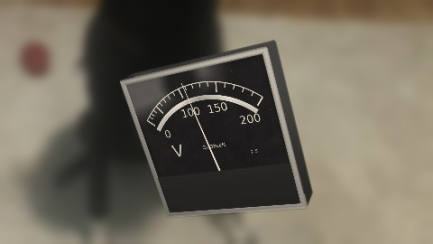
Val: V 110
